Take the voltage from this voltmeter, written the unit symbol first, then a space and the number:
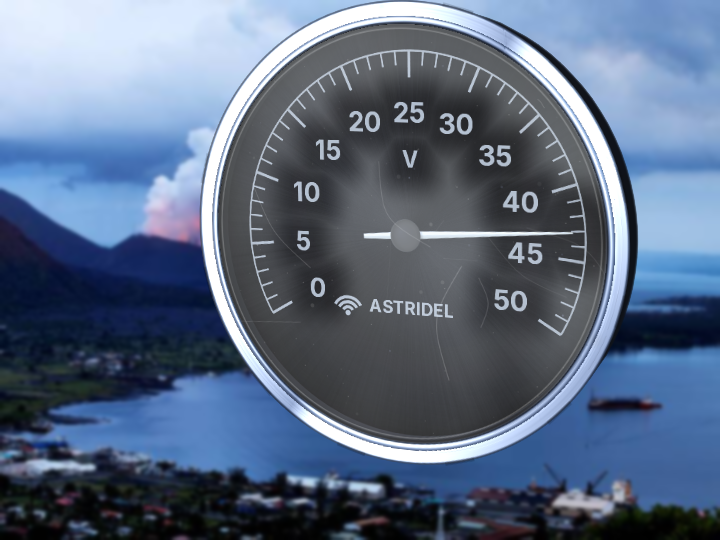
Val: V 43
